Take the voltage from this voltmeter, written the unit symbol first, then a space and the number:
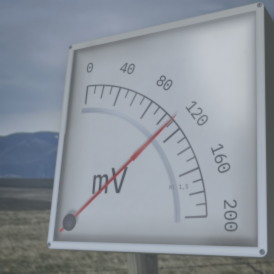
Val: mV 110
